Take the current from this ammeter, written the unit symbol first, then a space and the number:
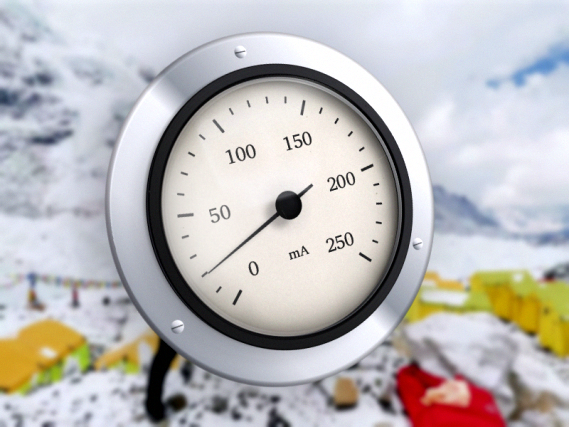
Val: mA 20
